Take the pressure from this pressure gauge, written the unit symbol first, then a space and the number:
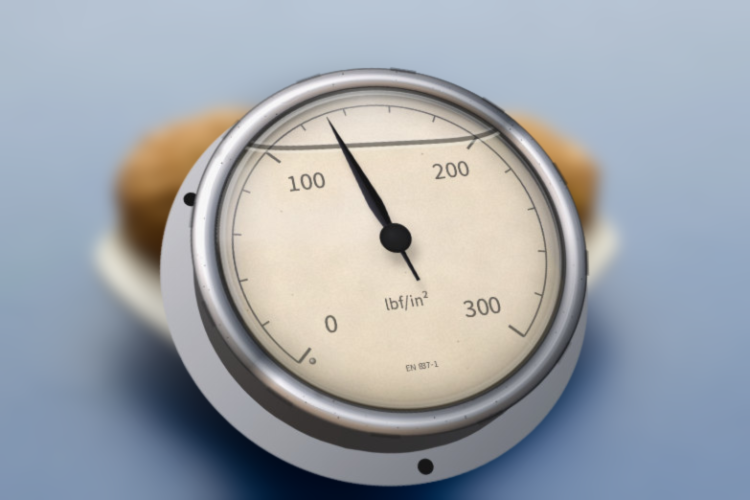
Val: psi 130
